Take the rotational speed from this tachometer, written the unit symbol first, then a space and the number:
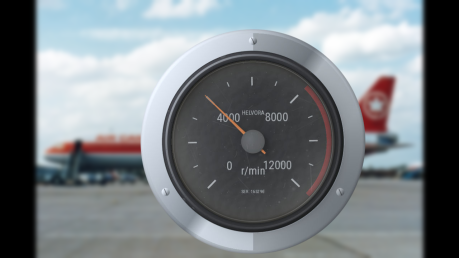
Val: rpm 4000
